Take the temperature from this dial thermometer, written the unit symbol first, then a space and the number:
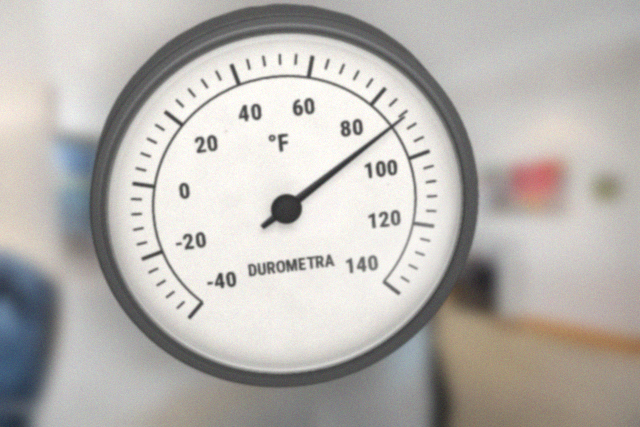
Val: °F 88
